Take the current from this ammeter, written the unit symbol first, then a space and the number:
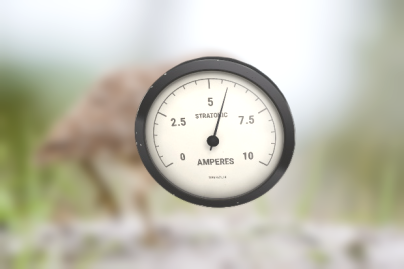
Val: A 5.75
